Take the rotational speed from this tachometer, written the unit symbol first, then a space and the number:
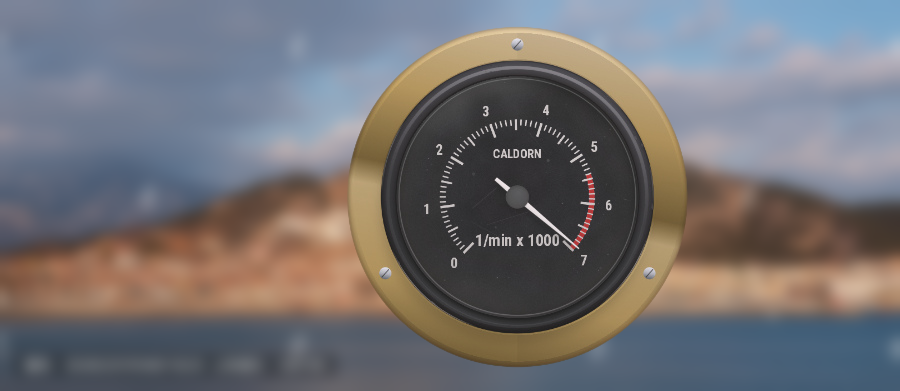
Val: rpm 6900
